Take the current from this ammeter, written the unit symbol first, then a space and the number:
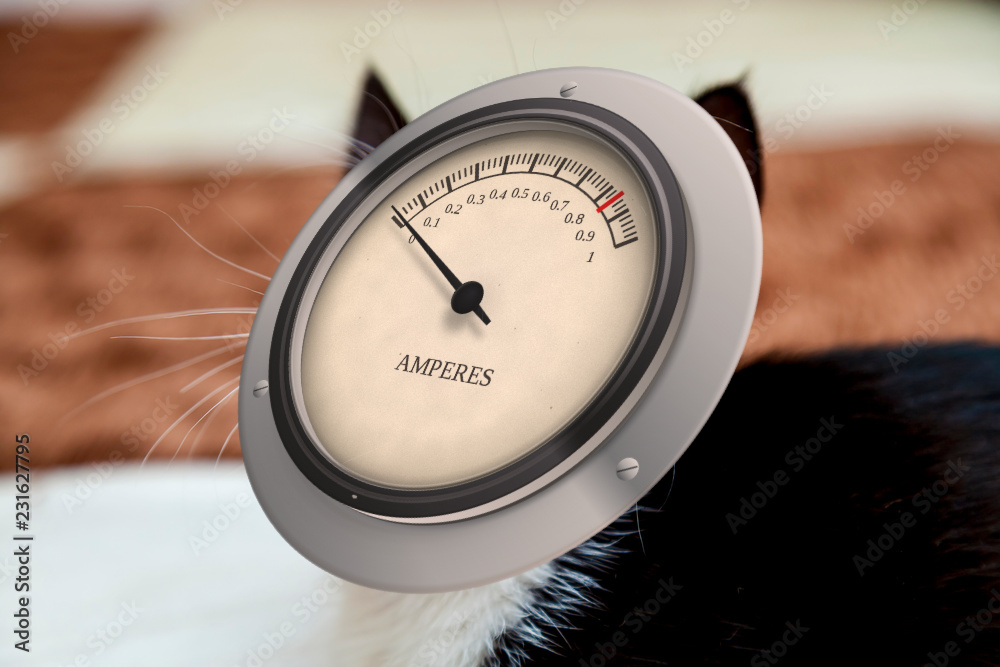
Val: A 0.02
